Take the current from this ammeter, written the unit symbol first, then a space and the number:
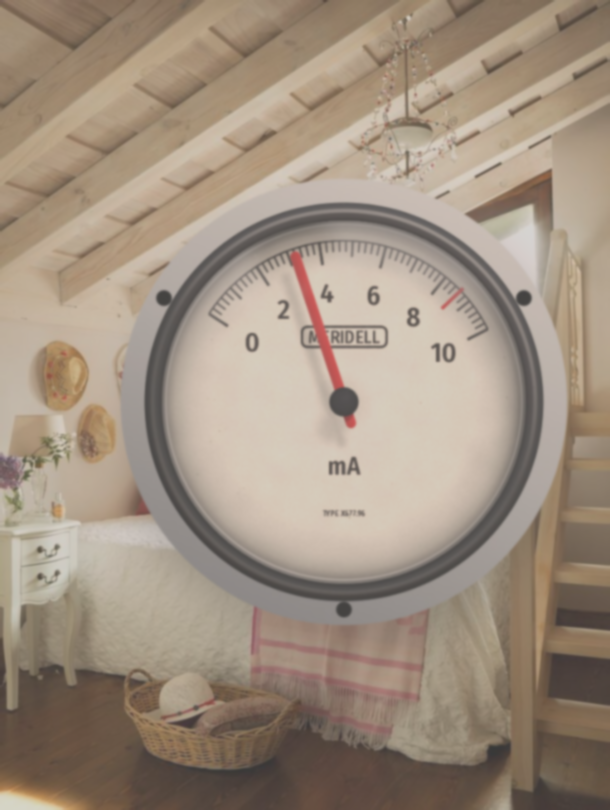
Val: mA 3.2
